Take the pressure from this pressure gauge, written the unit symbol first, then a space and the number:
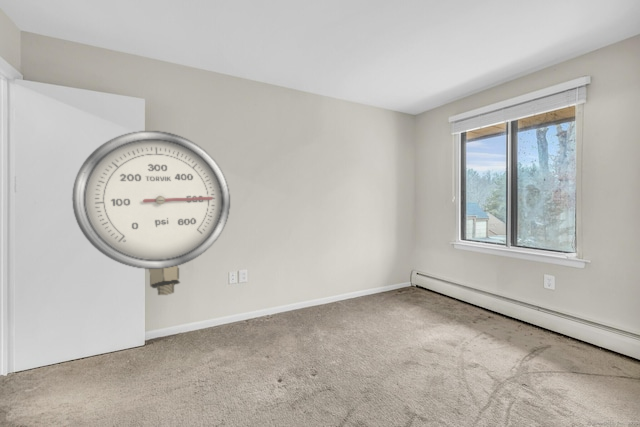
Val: psi 500
